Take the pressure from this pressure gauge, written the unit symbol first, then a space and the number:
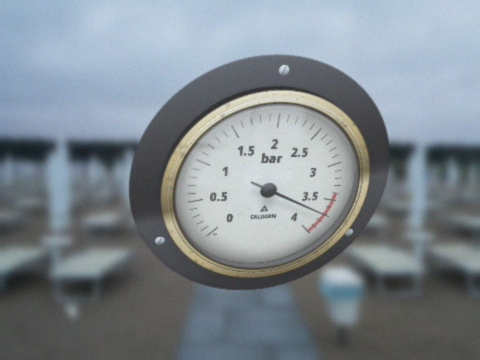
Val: bar 3.7
